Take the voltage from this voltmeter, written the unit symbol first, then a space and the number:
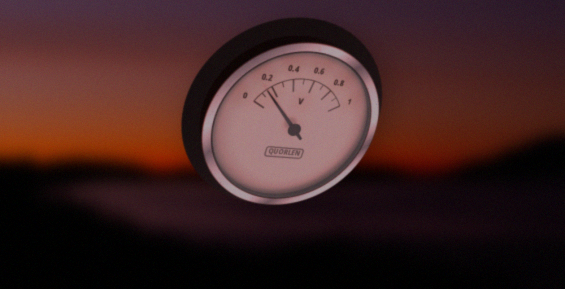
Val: V 0.15
